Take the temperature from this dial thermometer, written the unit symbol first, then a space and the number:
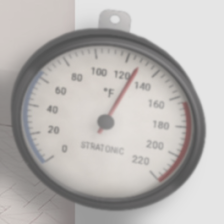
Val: °F 128
